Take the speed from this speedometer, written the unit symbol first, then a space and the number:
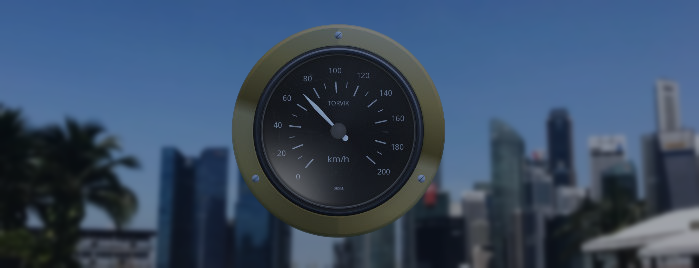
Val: km/h 70
